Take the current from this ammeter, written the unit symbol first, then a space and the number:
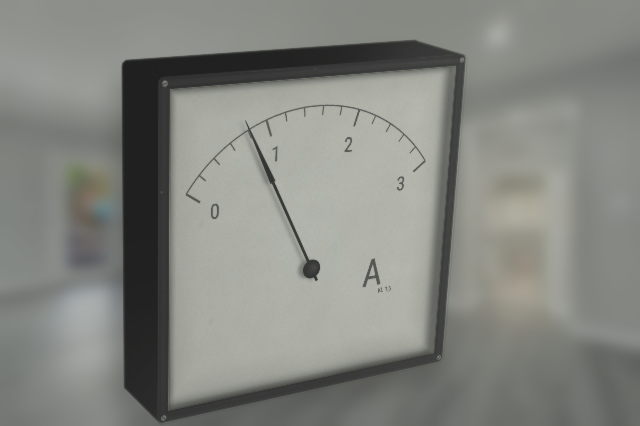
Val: A 0.8
